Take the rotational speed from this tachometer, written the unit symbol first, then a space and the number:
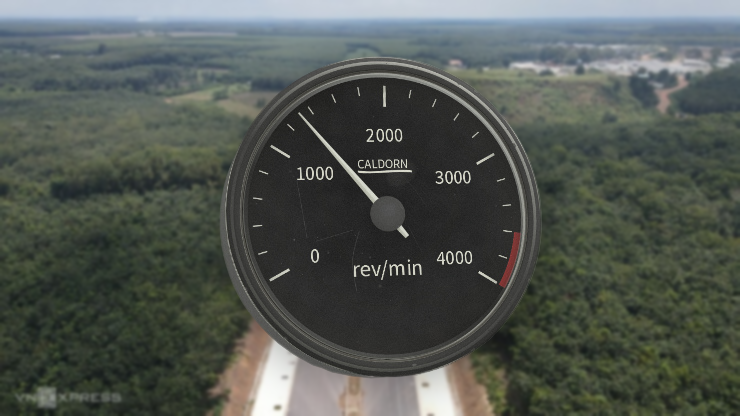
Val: rpm 1300
